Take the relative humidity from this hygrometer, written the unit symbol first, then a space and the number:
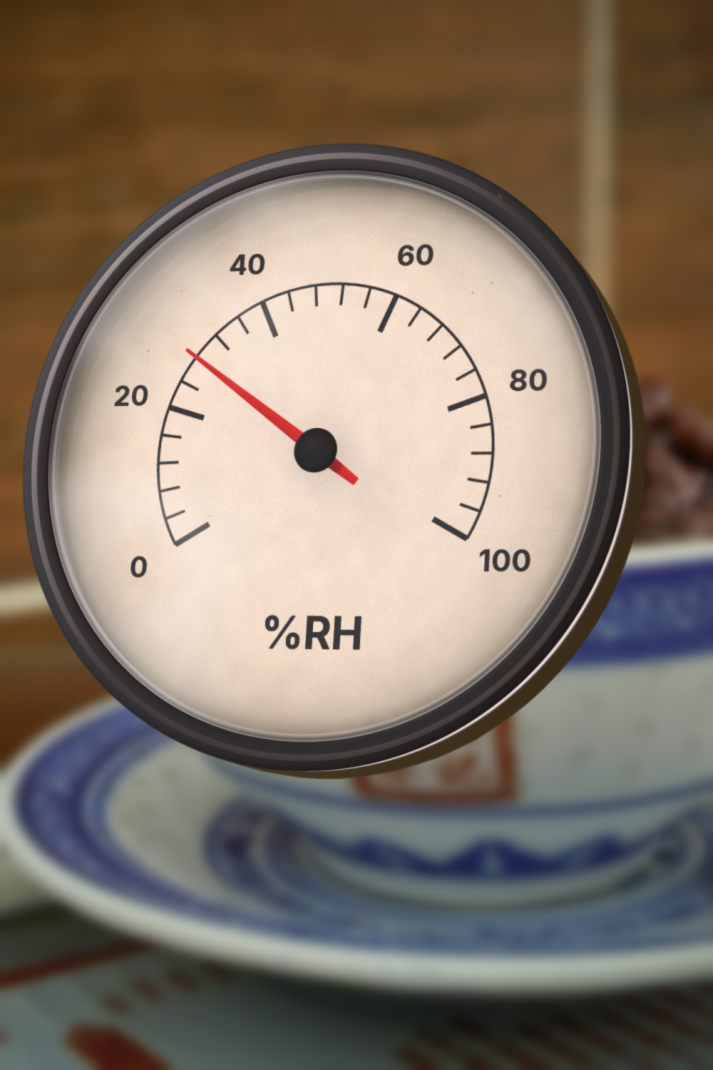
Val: % 28
